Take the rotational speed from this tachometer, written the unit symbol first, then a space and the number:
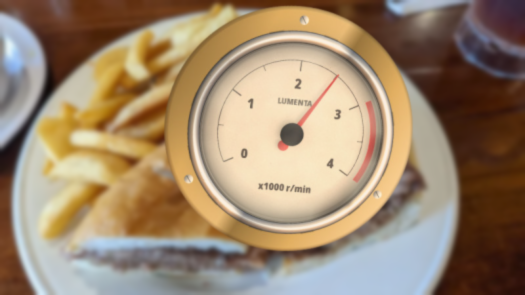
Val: rpm 2500
